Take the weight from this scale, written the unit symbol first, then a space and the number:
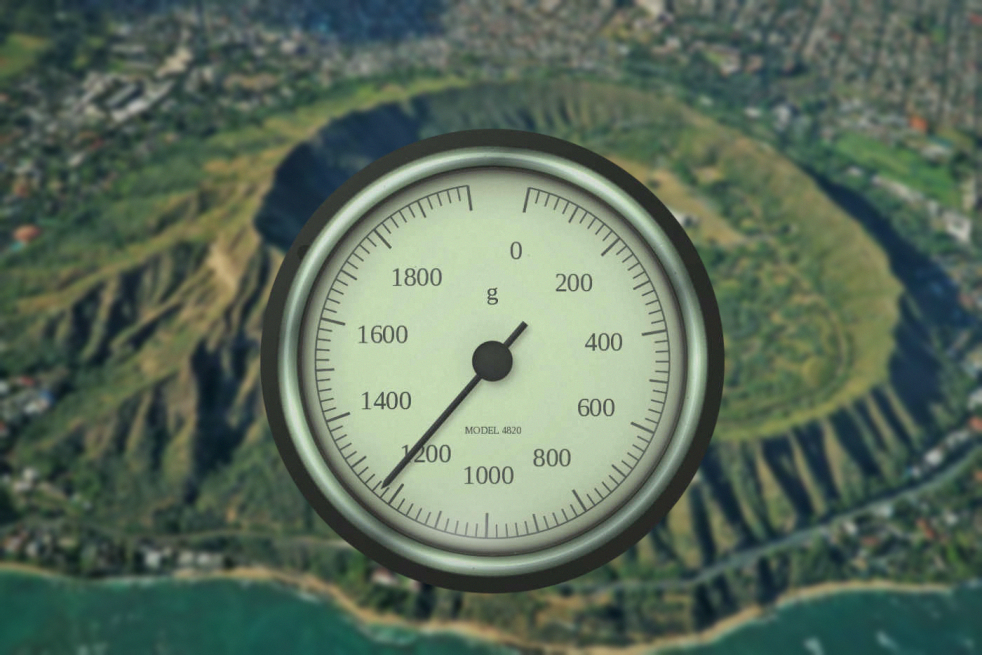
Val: g 1230
